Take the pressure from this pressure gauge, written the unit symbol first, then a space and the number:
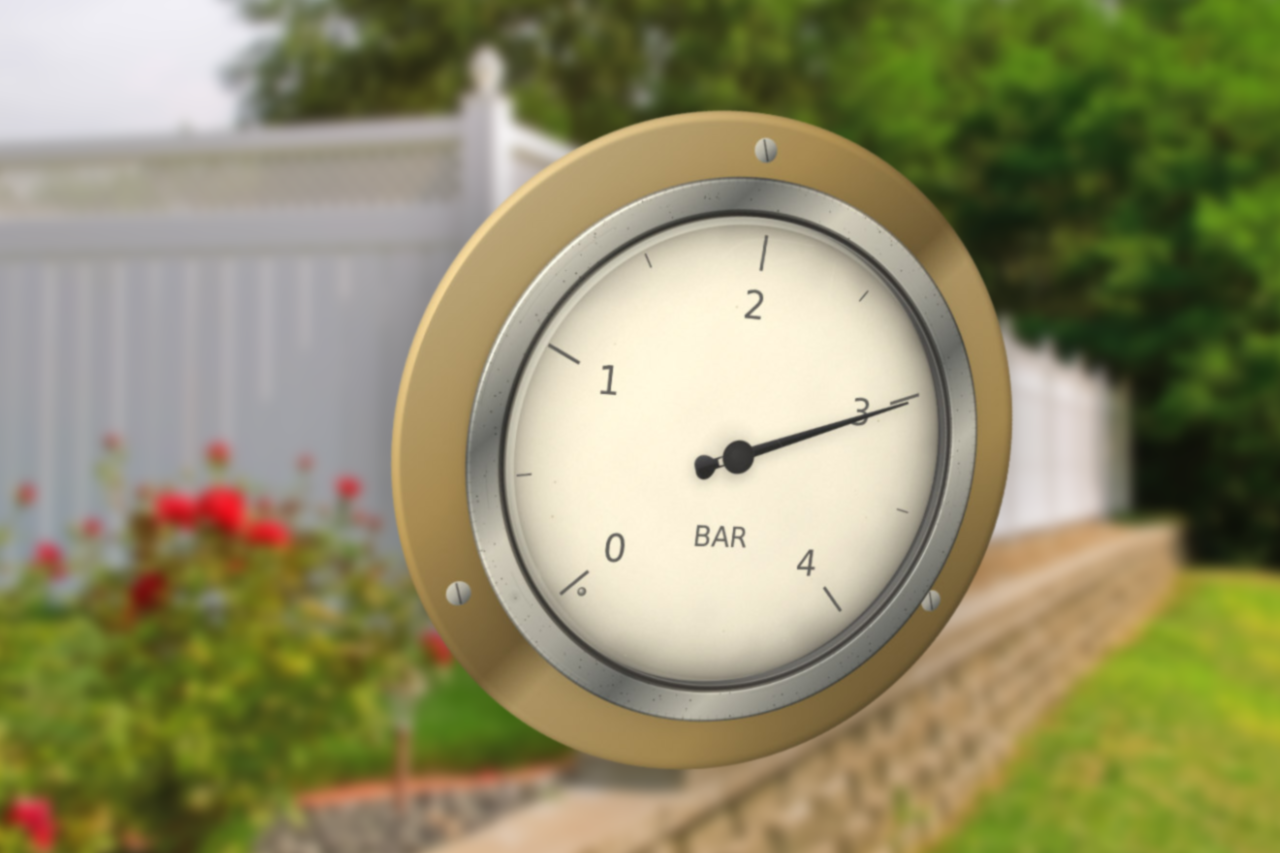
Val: bar 3
